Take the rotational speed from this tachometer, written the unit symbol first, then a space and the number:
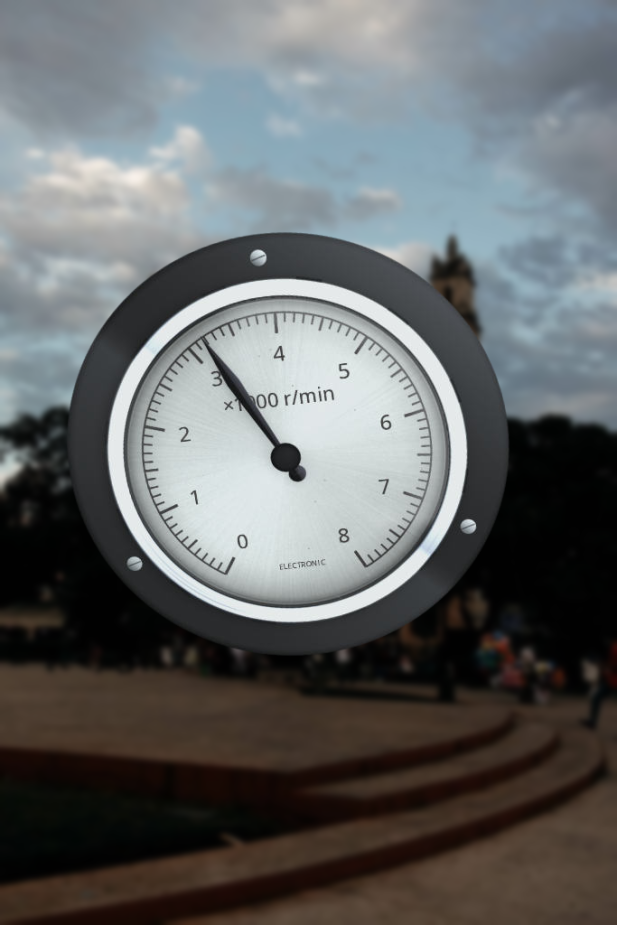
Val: rpm 3200
